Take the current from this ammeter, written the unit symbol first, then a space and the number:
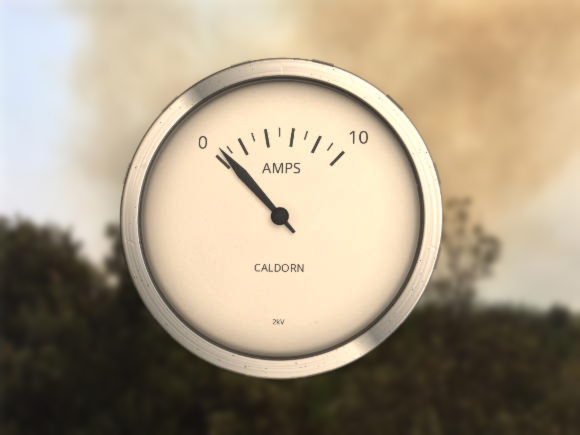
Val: A 0.5
